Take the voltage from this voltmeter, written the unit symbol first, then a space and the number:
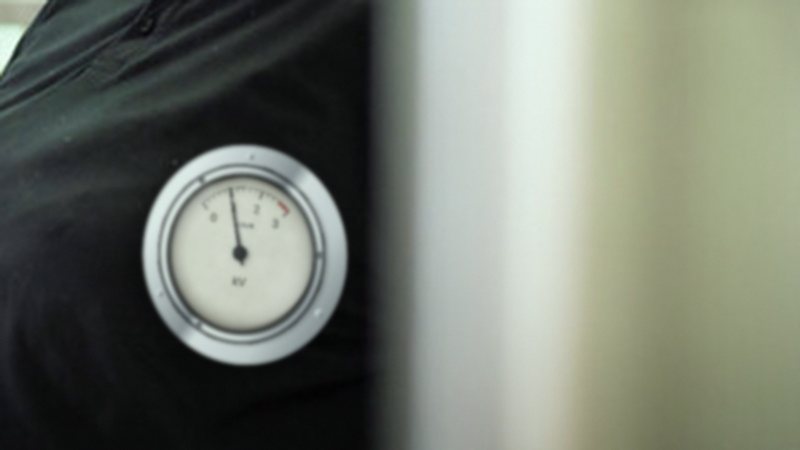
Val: kV 1
